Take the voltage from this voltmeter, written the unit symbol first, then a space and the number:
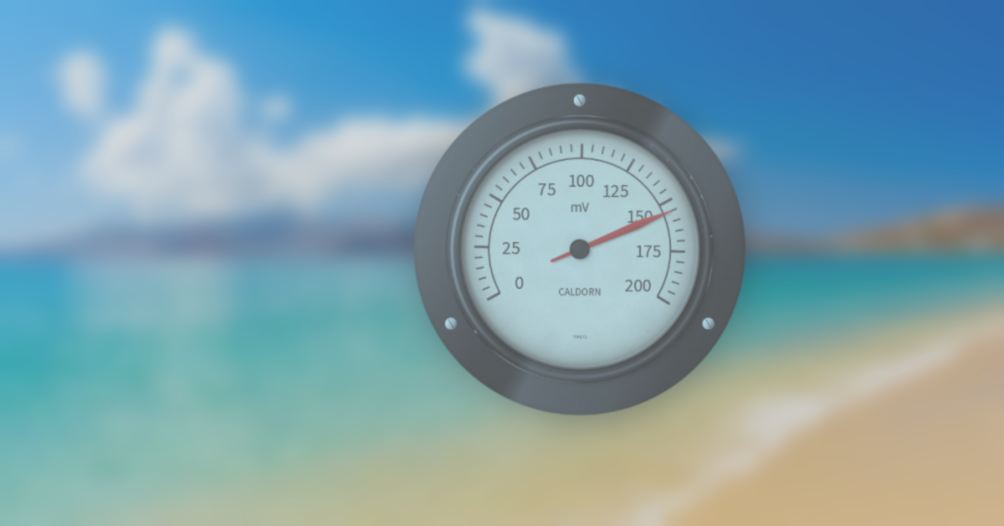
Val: mV 155
